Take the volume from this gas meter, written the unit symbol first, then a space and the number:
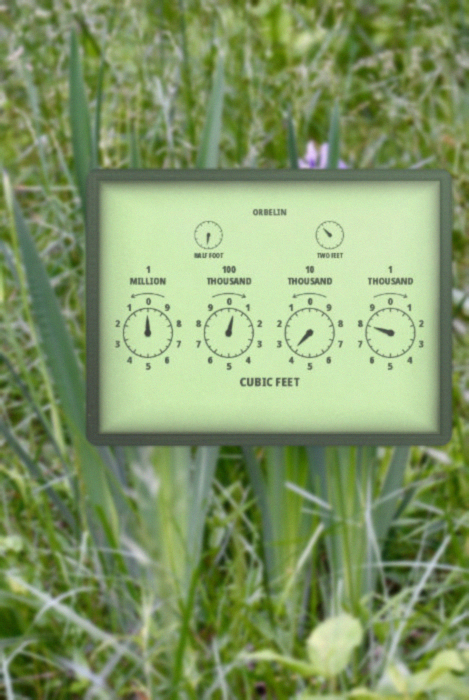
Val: ft³ 3800
